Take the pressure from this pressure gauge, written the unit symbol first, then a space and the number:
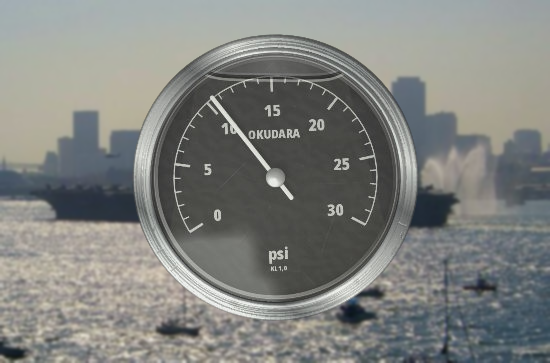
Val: psi 10.5
